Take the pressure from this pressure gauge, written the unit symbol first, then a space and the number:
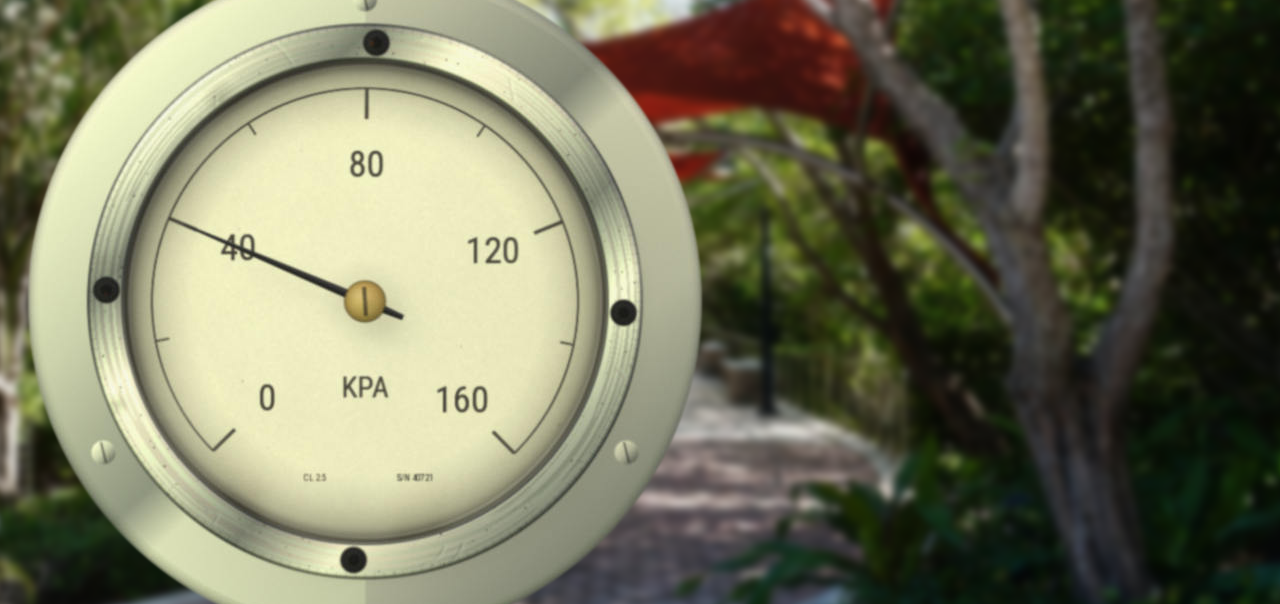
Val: kPa 40
